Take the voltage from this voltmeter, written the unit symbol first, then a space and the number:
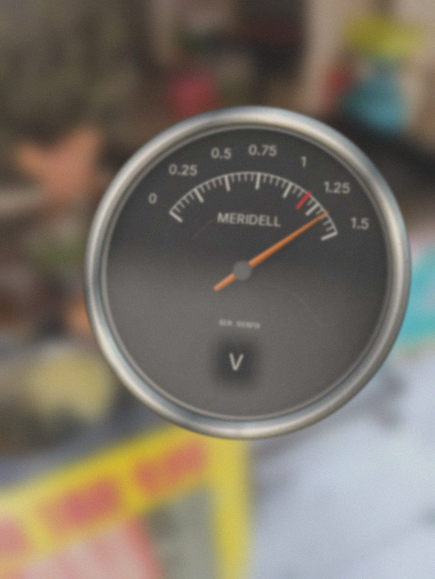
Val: V 1.35
